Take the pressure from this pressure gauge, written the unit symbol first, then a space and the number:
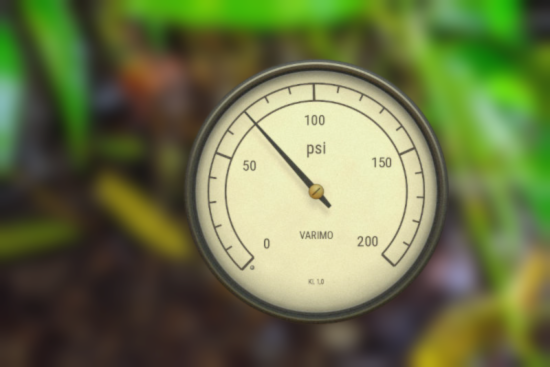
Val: psi 70
